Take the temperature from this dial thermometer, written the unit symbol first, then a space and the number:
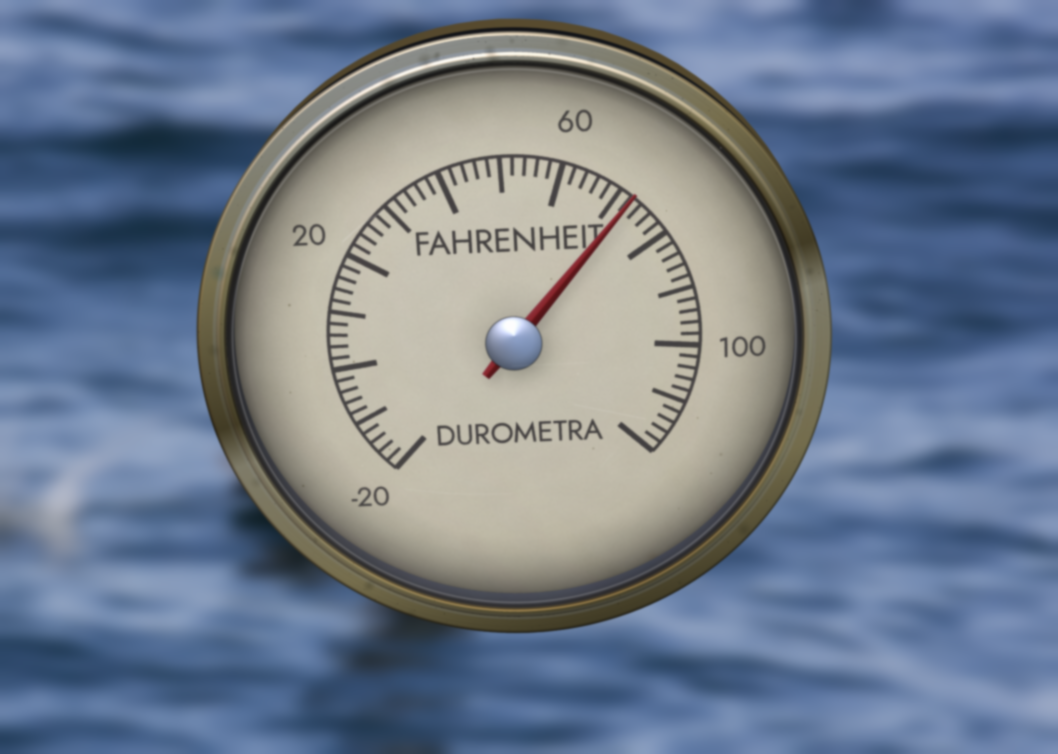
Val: °F 72
